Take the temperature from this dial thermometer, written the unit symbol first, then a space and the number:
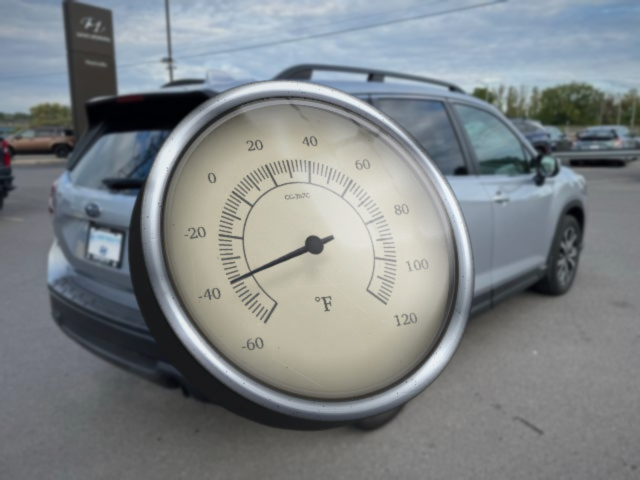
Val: °F -40
